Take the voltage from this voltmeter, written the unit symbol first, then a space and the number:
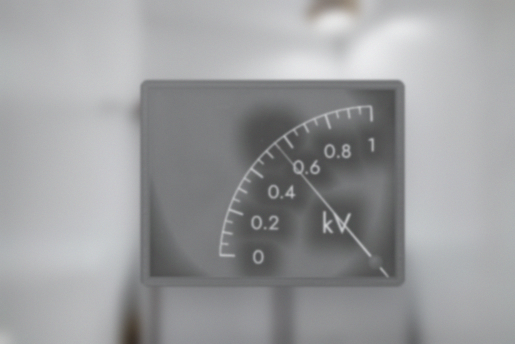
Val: kV 0.55
